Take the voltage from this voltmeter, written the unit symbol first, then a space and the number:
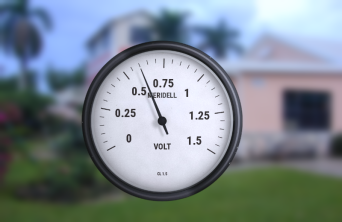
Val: V 0.6
